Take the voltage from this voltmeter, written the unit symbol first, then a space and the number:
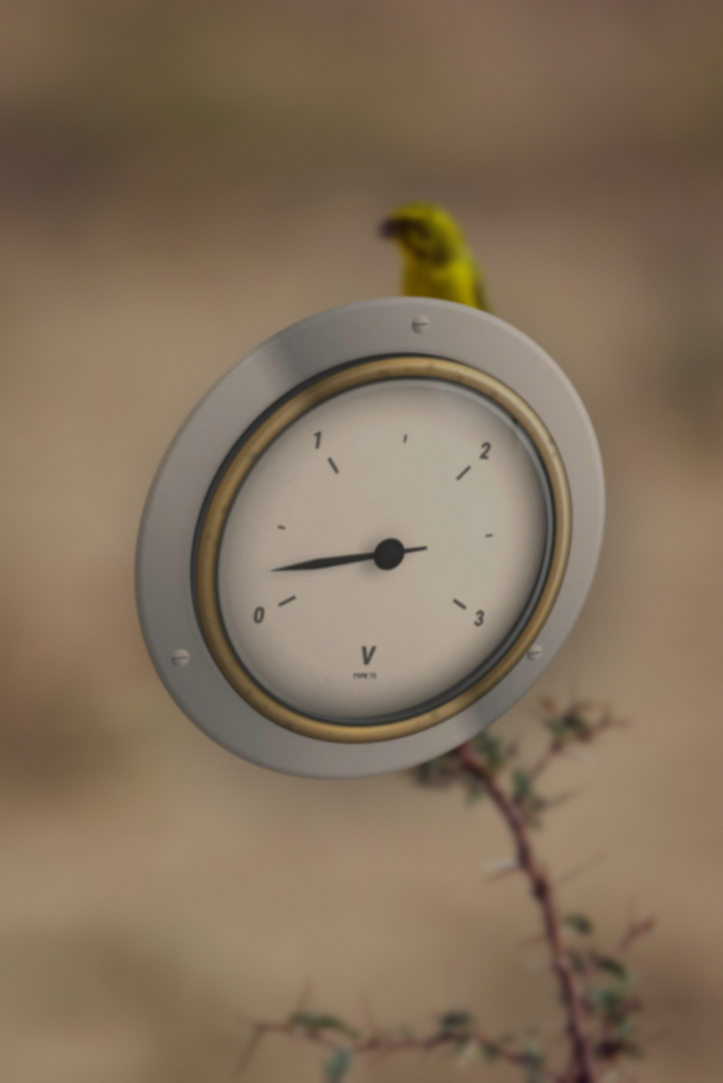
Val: V 0.25
